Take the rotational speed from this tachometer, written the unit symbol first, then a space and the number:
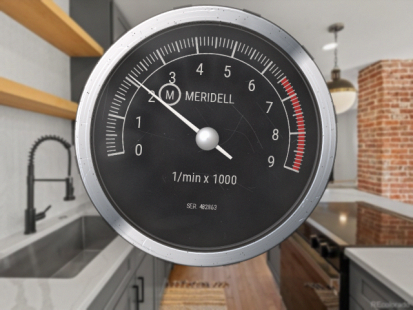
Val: rpm 2100
